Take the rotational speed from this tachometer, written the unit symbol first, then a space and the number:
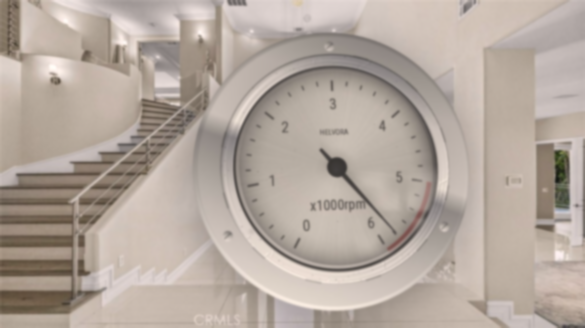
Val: rpm 5800
